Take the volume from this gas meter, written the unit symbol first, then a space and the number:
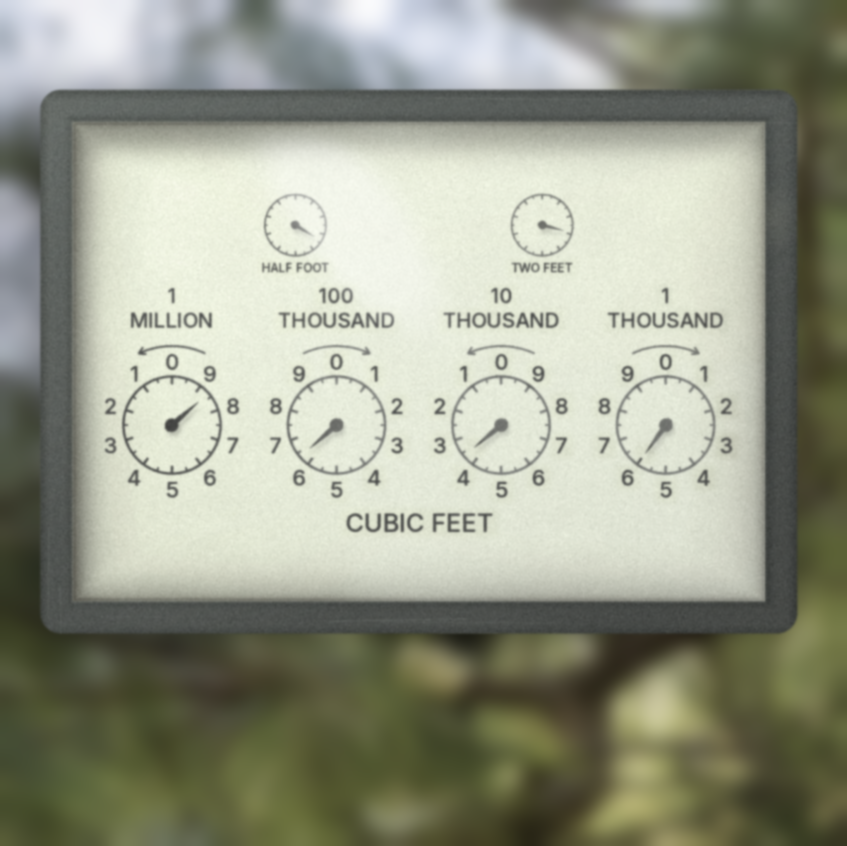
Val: ft³ 863600
